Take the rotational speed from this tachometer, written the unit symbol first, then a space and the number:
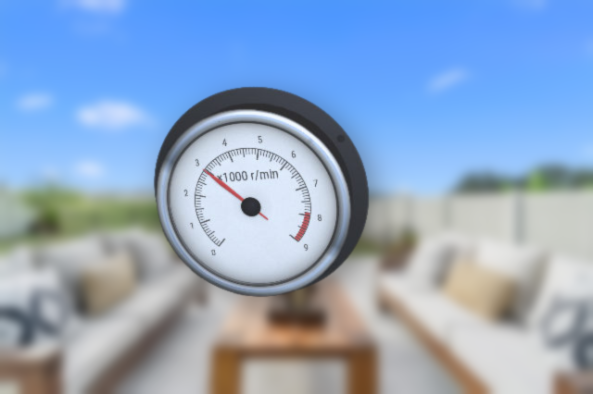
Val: rpm 3000
